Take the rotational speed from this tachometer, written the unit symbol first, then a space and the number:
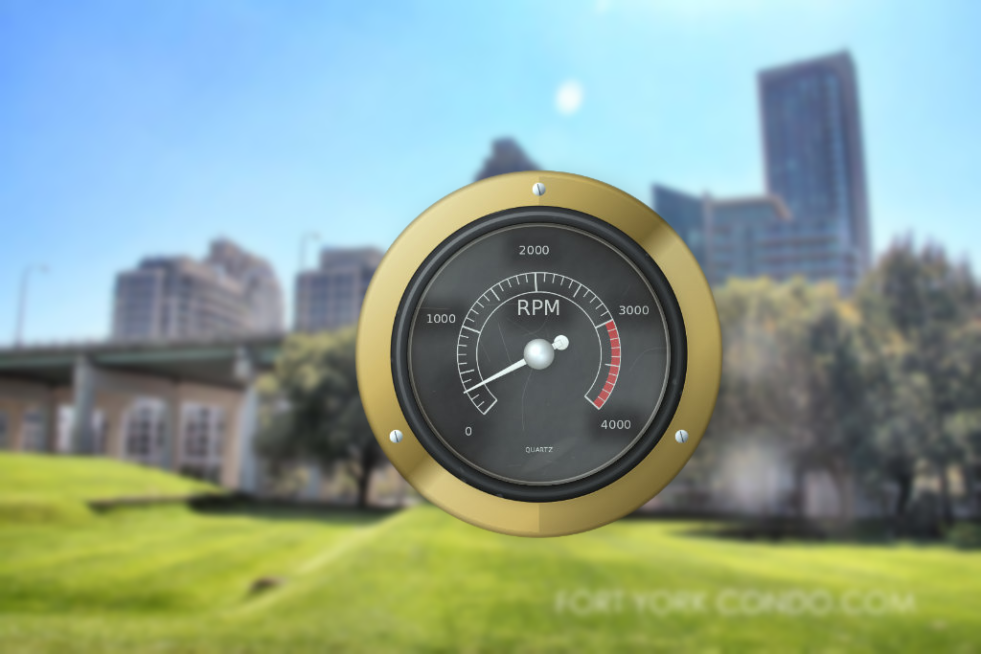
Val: rpm 300
